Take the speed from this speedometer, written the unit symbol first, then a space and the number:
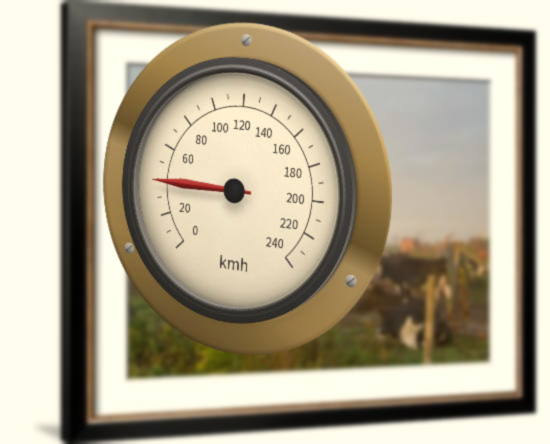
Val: km/h 40
